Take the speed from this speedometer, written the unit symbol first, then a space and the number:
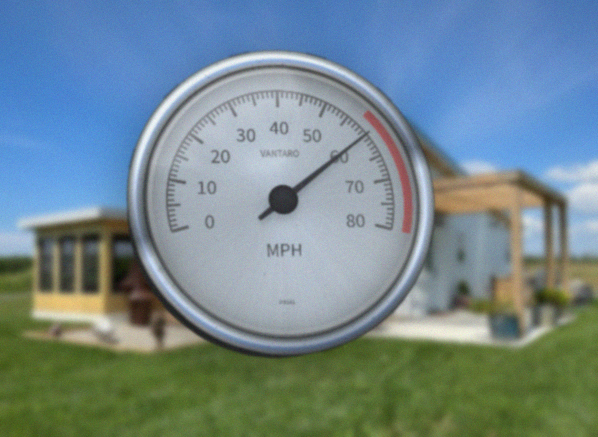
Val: mph 60
